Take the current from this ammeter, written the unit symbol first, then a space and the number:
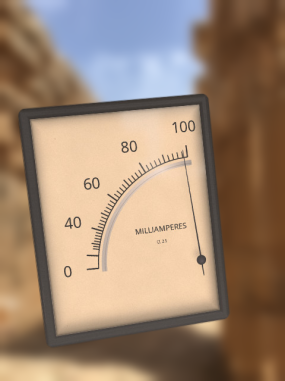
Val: mA 98
